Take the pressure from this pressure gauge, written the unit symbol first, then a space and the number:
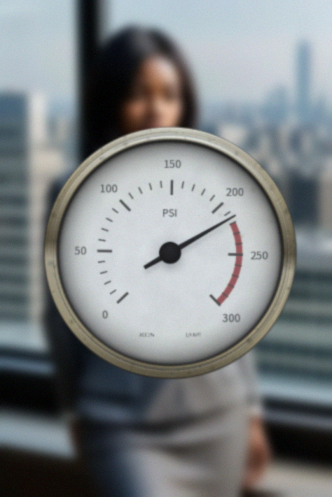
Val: psi 215
